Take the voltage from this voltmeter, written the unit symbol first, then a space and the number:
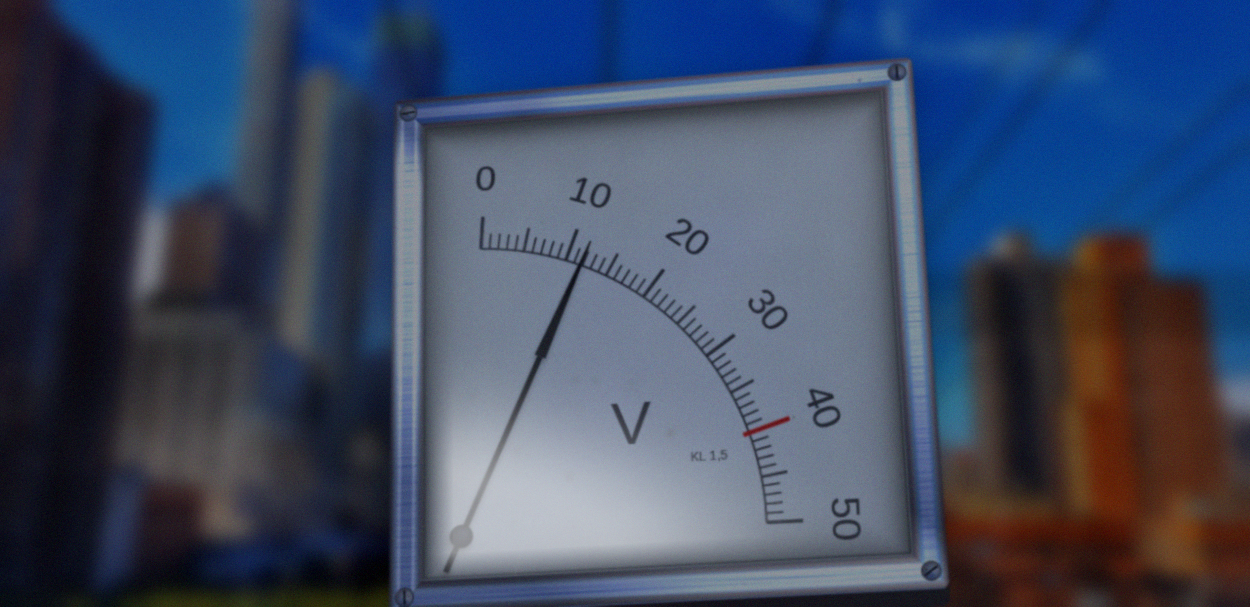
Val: V 12
